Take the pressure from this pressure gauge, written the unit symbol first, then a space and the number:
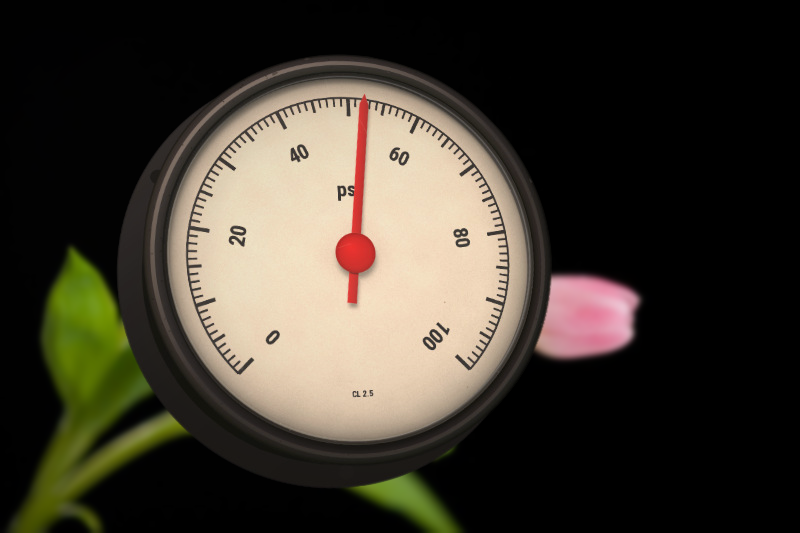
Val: psi 52
